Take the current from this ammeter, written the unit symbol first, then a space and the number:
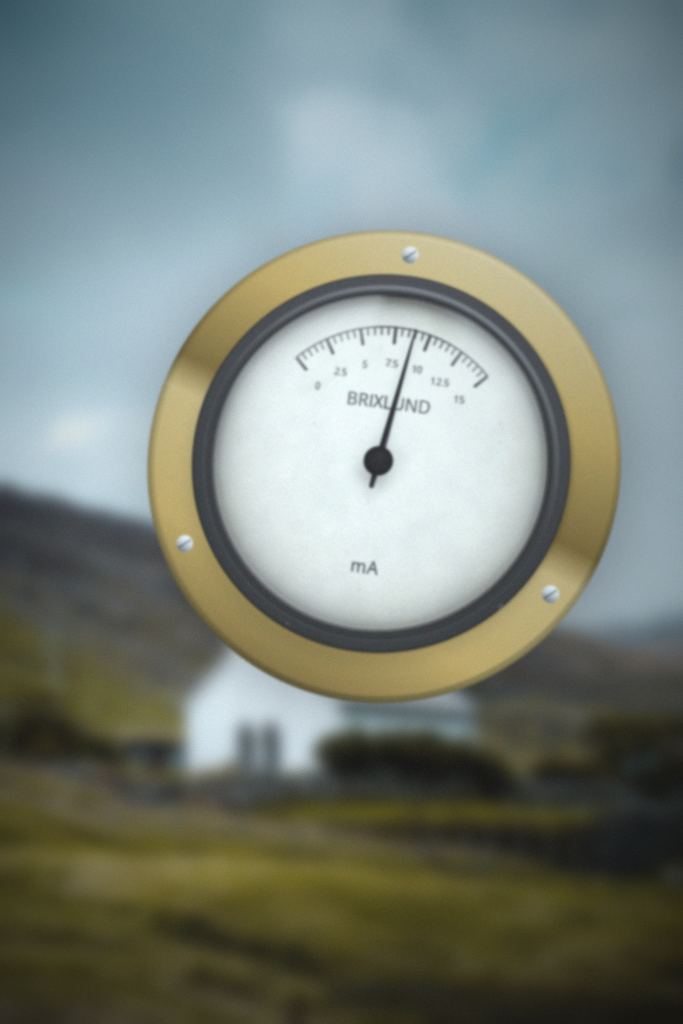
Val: mA 9
